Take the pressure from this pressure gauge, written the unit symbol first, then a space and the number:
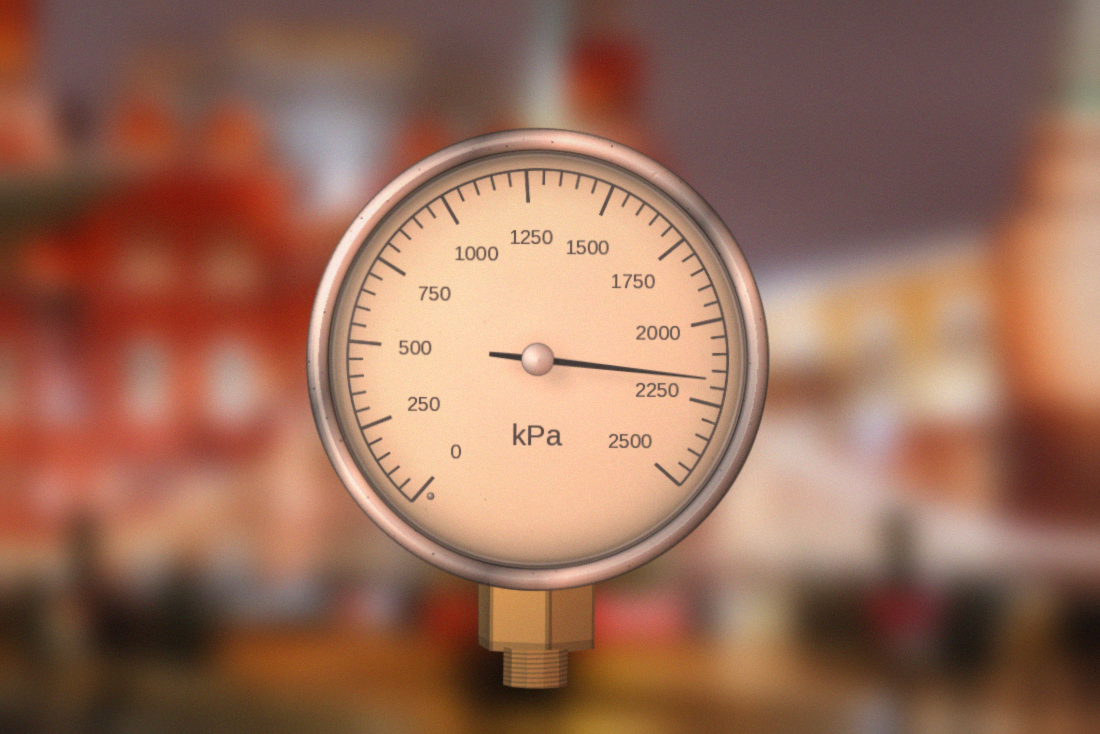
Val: kPa 2175
